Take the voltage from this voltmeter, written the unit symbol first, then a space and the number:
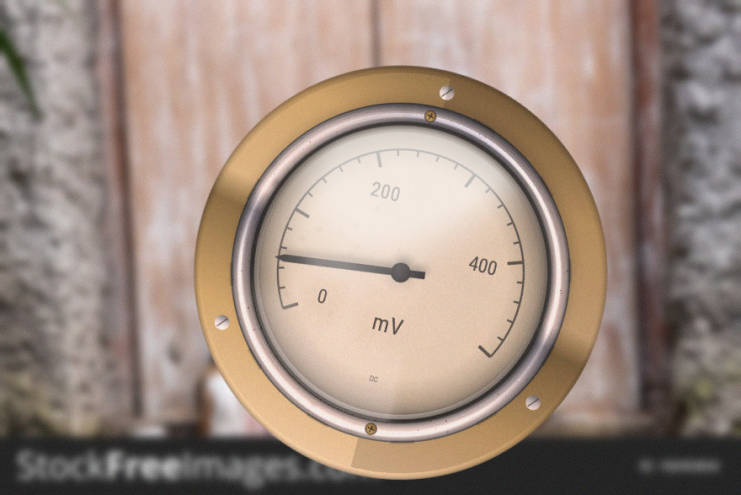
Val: mV 50
